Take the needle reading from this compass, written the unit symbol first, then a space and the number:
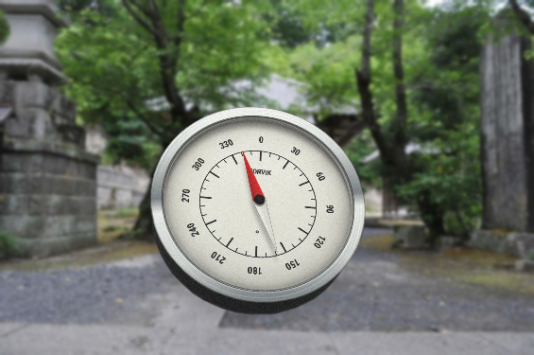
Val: ° 340
